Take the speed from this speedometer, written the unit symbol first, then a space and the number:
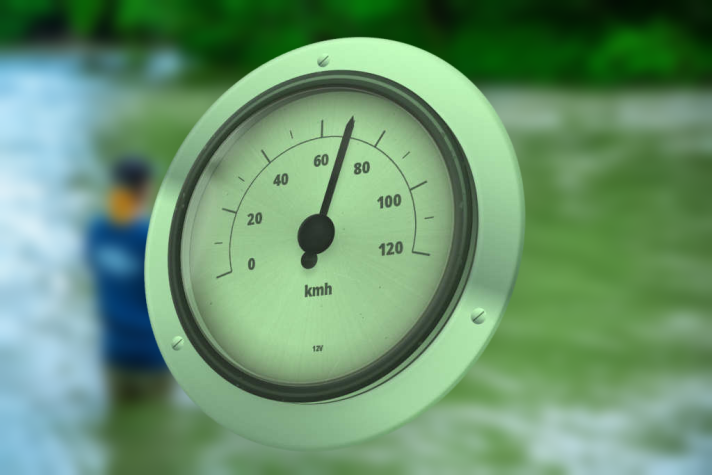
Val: km/h 70
